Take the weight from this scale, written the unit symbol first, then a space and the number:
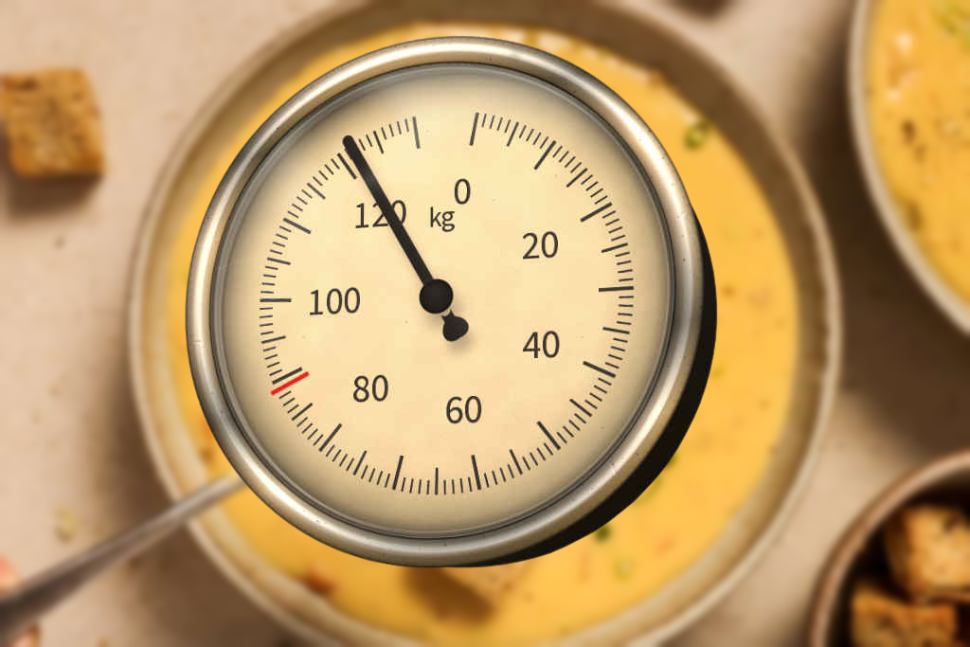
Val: kg 122
